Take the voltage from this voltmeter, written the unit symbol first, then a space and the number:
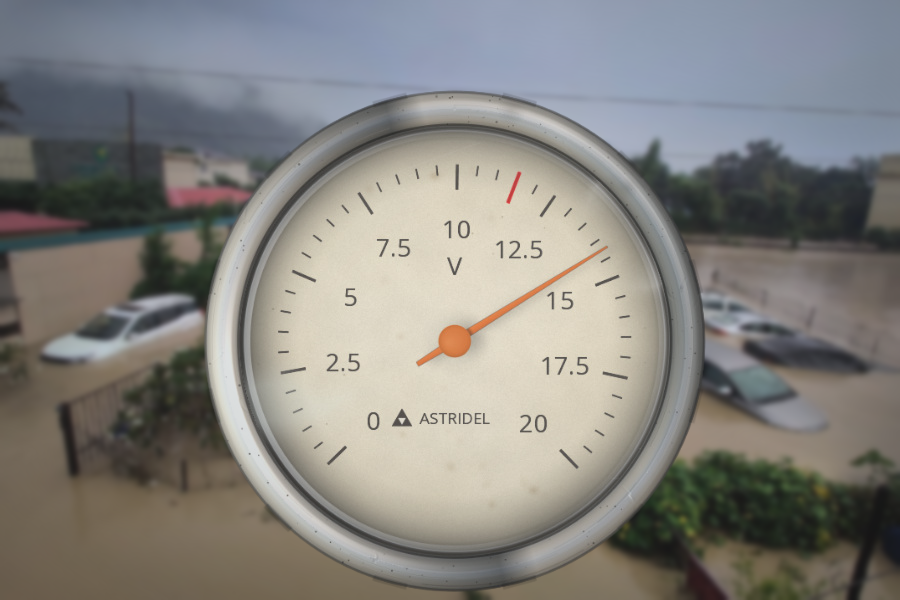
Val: V 14.25
